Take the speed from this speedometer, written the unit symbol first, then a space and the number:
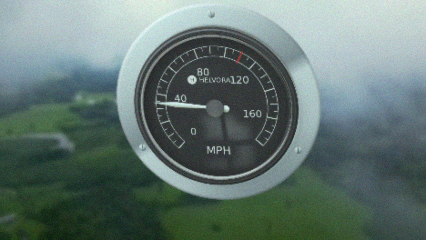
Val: mph 35
